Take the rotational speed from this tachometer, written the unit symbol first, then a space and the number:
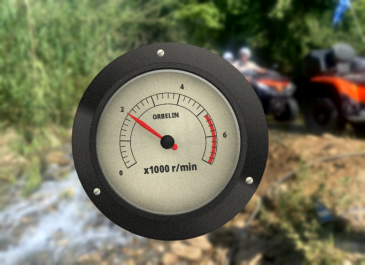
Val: rpm 2000
